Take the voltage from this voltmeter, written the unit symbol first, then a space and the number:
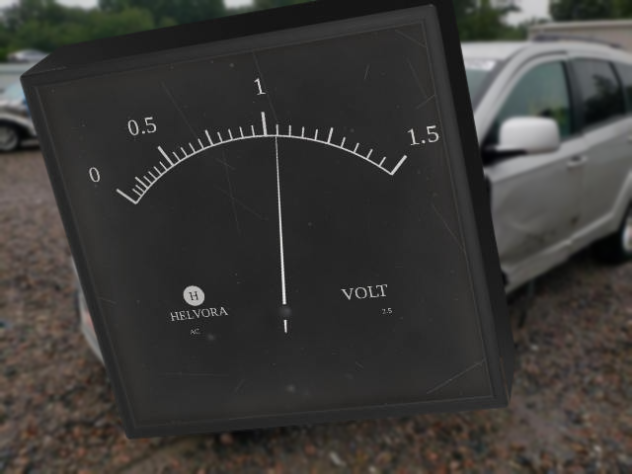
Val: V 1.05
